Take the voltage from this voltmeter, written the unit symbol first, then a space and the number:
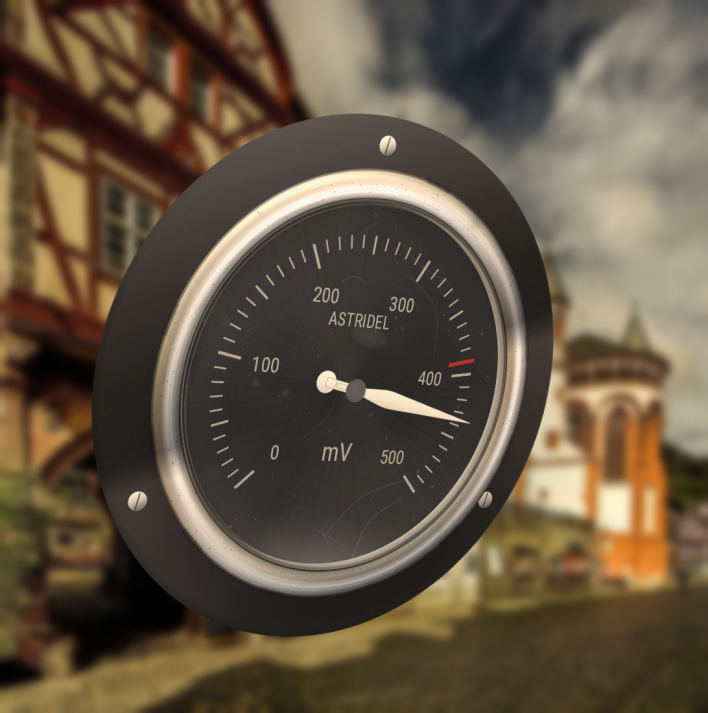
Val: mV 435
